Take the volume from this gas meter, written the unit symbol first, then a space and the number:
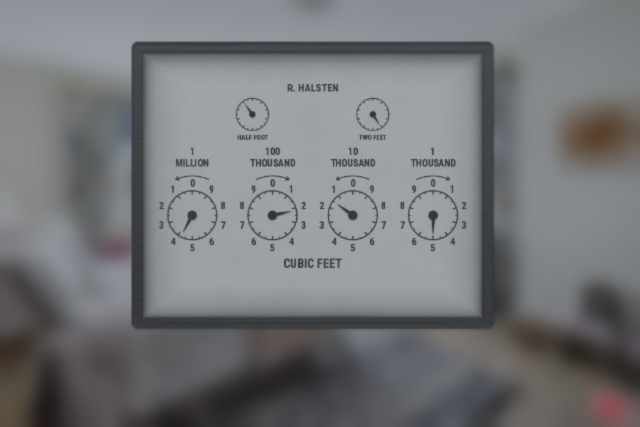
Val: ft³ 421500
